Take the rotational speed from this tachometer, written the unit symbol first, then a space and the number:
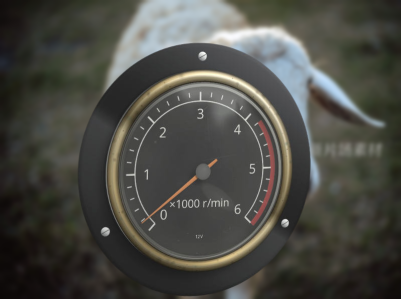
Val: rpm 200
